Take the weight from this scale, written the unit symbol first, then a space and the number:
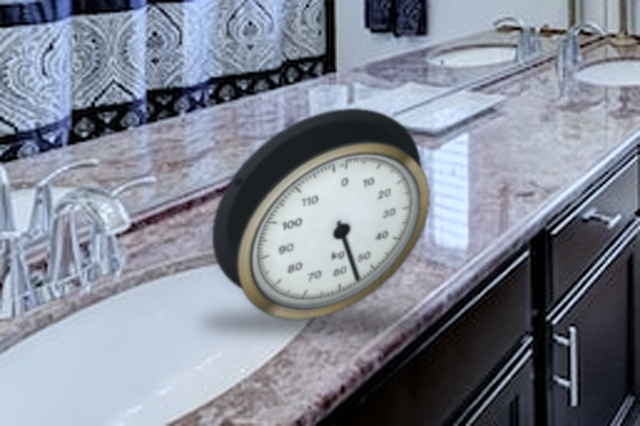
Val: kg 55
